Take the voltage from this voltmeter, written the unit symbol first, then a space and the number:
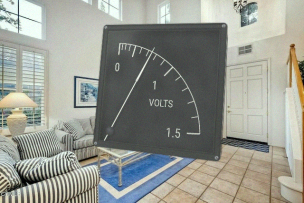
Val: V 0.75
